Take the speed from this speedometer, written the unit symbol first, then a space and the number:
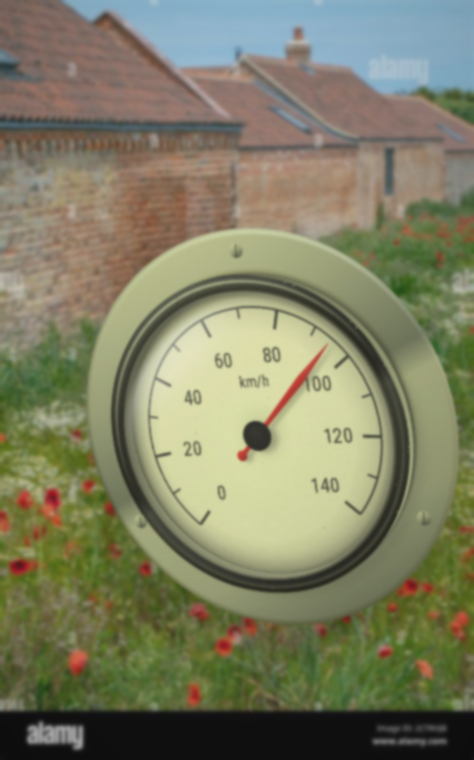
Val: km/h 95
